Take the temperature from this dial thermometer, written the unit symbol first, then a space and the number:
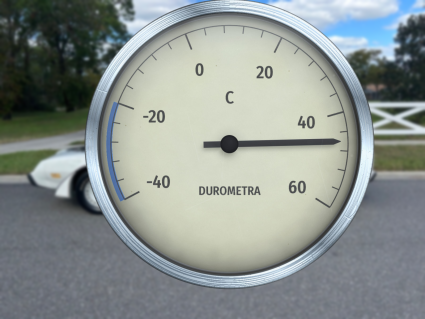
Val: °C 46
